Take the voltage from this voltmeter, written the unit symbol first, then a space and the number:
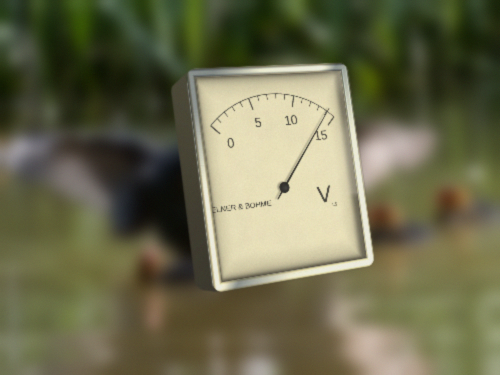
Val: V 14
